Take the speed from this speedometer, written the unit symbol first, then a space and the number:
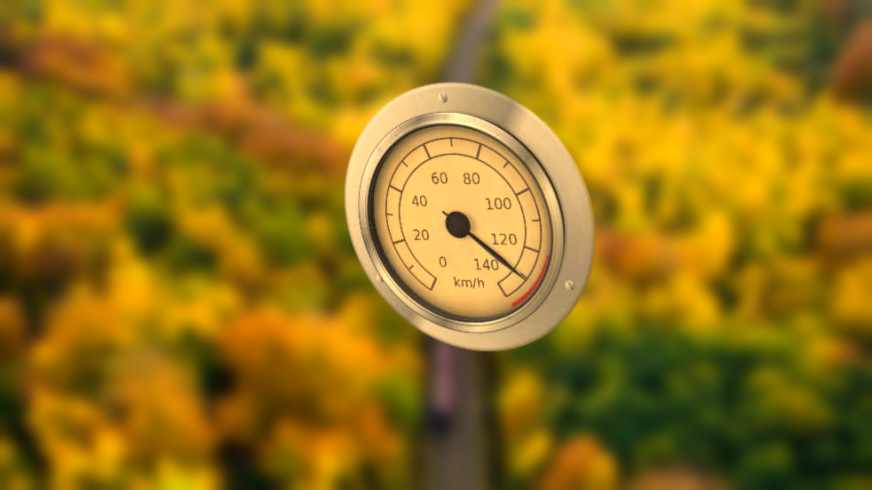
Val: km/h 130
